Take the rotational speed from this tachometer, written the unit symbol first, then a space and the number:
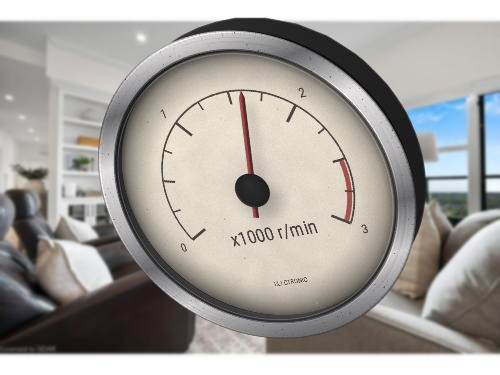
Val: rpm 1625
